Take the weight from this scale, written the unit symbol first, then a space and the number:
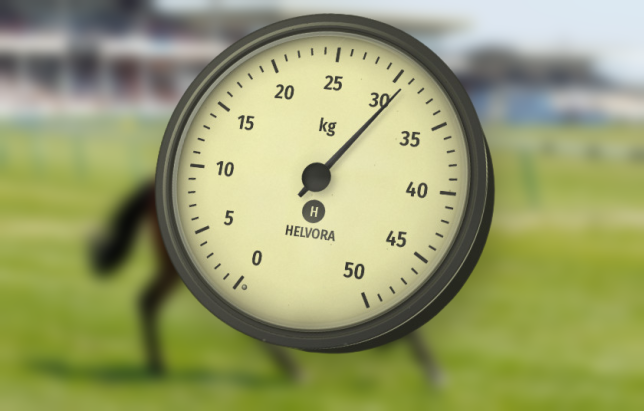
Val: kg 31
